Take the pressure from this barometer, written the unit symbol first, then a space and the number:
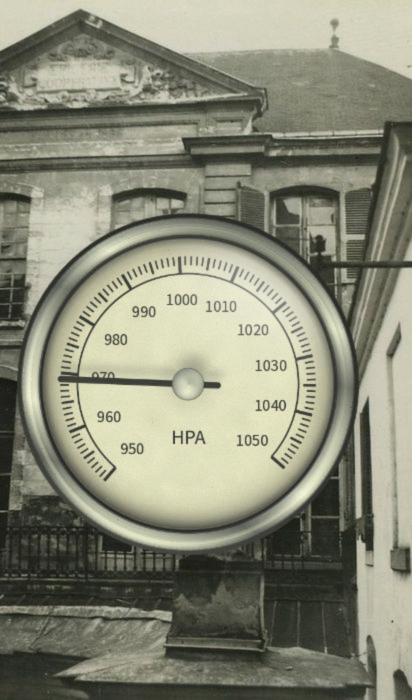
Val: hPa 969
